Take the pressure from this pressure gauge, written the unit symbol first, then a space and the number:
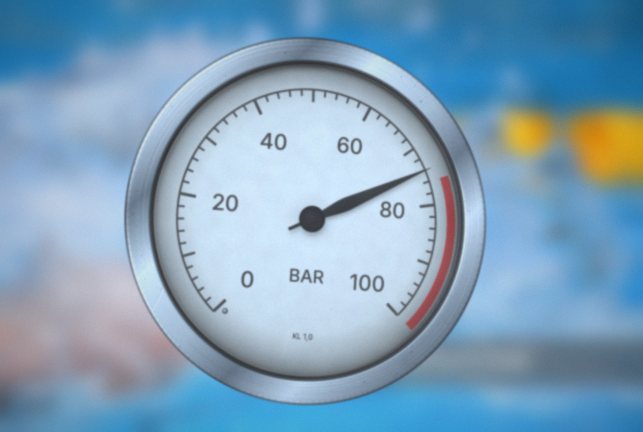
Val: bar 74
